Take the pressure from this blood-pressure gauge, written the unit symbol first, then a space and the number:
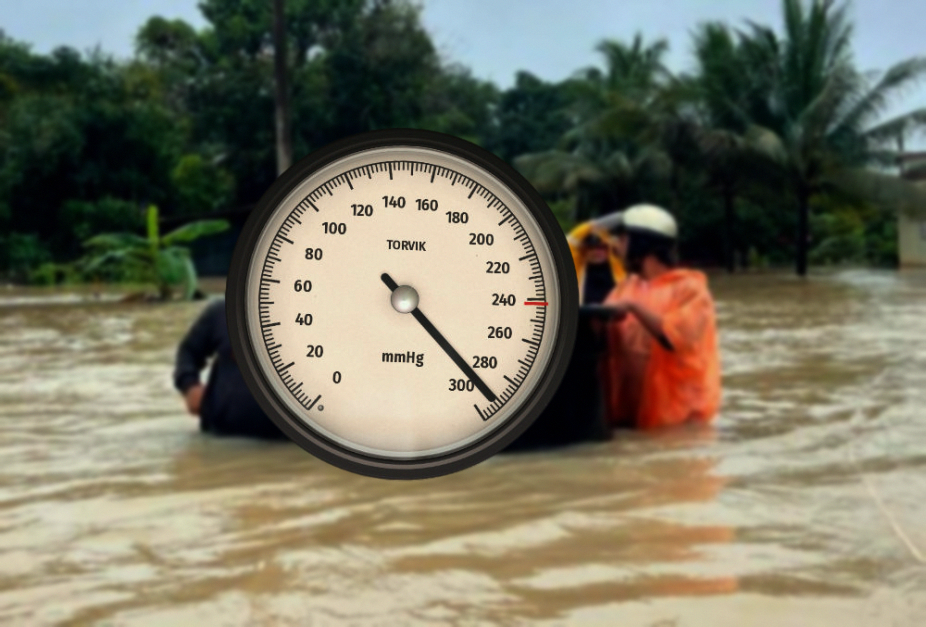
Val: mmHg 292
